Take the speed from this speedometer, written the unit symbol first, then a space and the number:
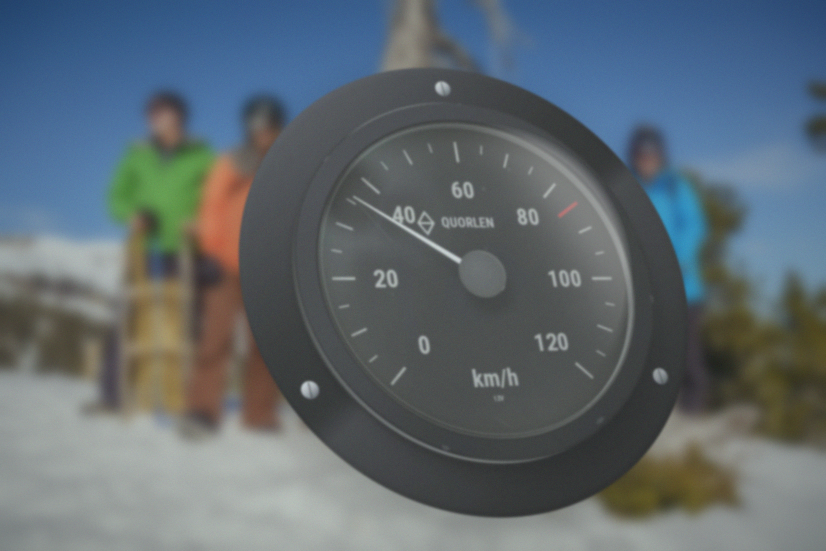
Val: km/h 35
